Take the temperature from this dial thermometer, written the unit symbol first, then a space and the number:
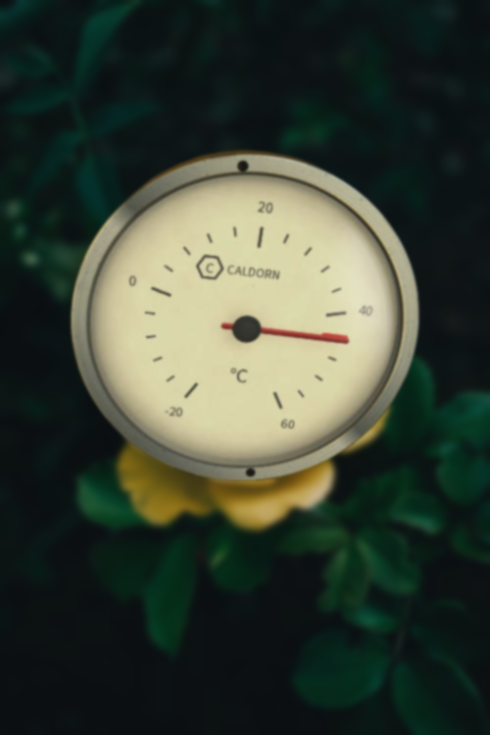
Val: °C 44
